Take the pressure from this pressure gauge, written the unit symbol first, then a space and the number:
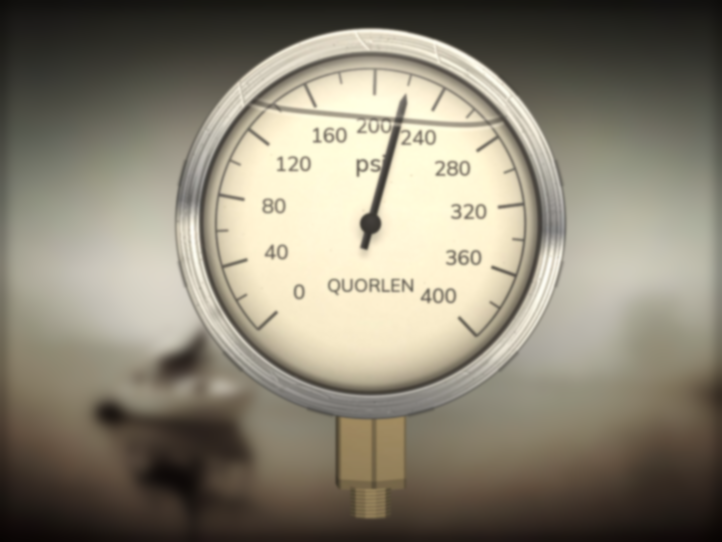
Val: psi 220
